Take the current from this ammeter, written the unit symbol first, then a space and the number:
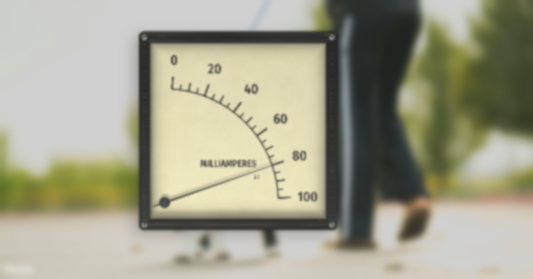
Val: mA 80
